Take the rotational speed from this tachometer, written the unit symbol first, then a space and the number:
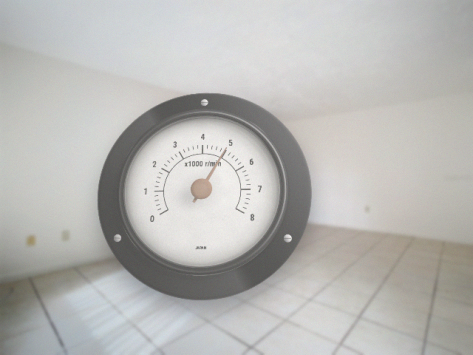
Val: rpm 5000
